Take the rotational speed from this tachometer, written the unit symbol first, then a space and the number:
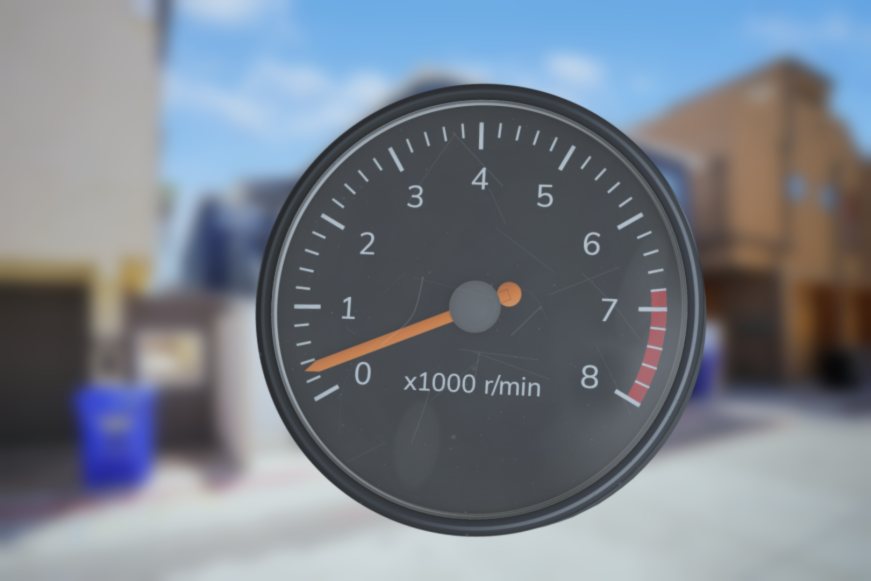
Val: rpm 300
